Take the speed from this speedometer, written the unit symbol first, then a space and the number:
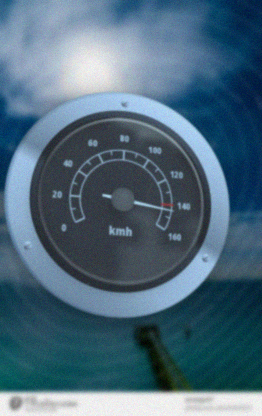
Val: km/h 145
